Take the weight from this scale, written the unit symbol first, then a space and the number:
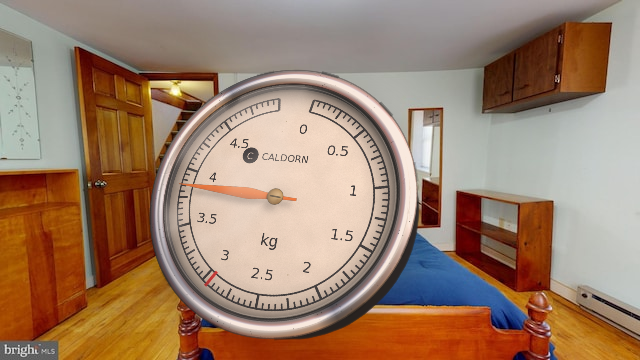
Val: kg 3.85
